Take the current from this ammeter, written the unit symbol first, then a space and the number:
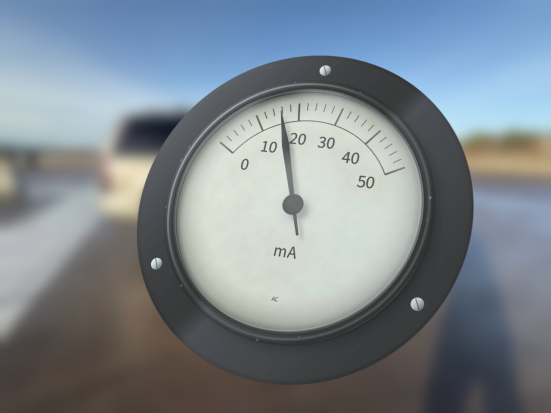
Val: mA 16
